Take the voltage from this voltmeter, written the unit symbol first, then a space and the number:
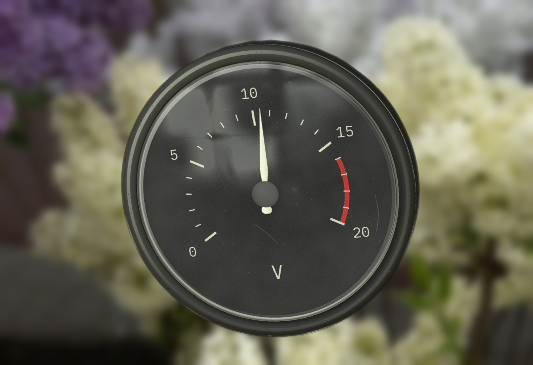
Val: V 10.5
